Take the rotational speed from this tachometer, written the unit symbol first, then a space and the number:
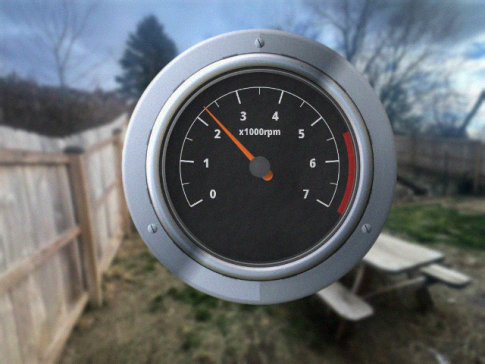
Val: rpm 2250
